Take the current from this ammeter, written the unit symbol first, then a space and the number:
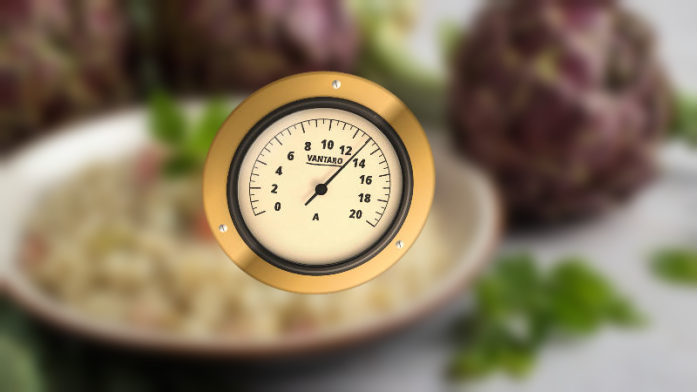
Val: A 13
